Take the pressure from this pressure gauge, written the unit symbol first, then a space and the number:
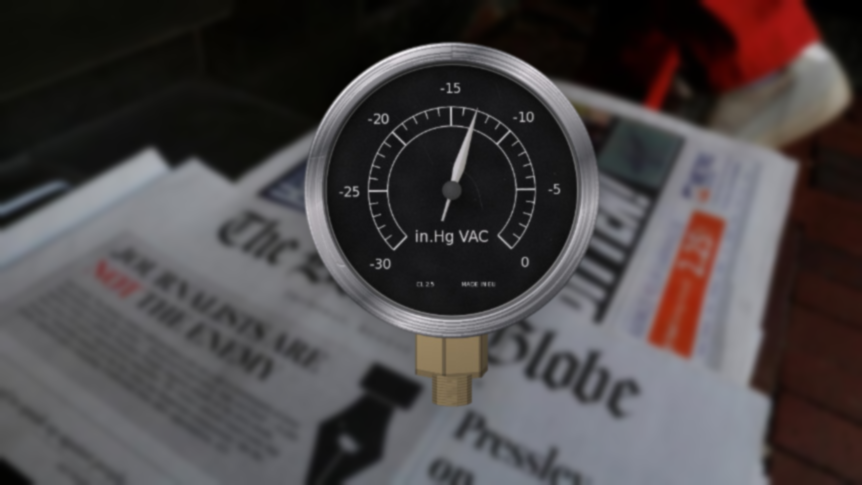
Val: inHg -13
